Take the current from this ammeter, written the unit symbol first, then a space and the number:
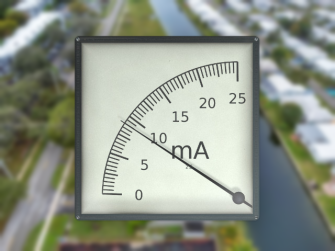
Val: mA 9
